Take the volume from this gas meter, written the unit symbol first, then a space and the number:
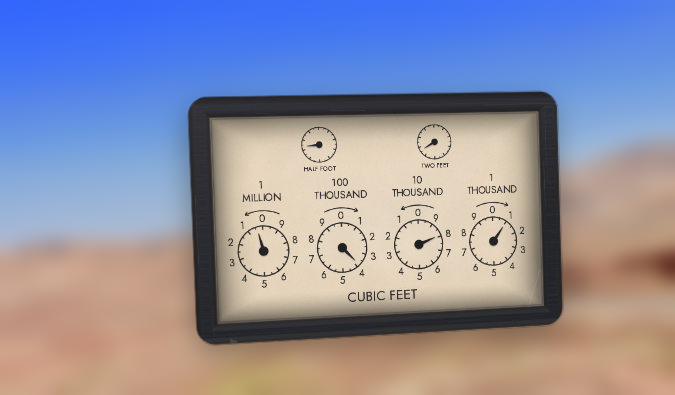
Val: ft³ 38100
